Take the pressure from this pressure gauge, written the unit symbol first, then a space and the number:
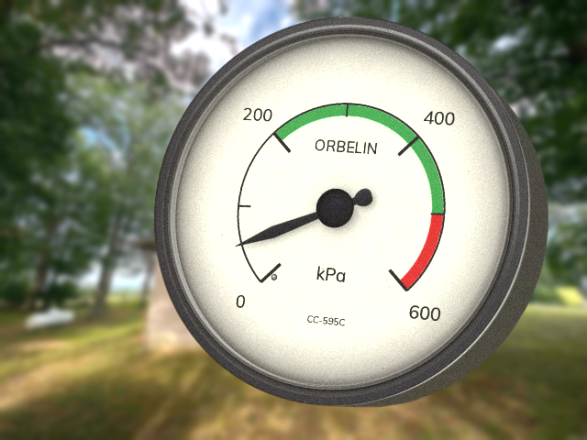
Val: kPa 50
